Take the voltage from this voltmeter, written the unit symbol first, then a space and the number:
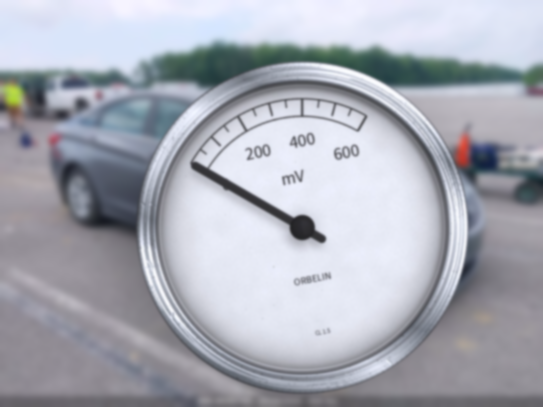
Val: mV 0
